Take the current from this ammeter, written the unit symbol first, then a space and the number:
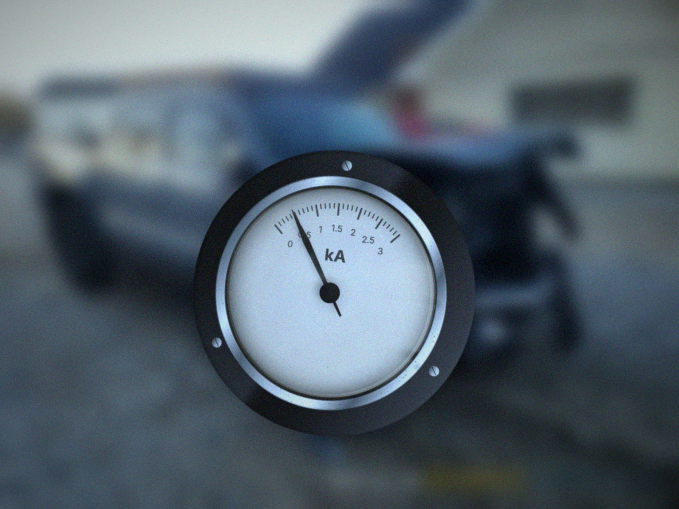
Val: kA 0.5
